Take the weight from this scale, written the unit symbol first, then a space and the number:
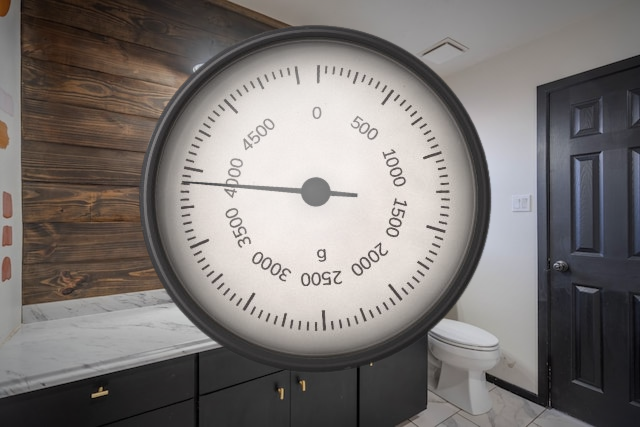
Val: g 3900
